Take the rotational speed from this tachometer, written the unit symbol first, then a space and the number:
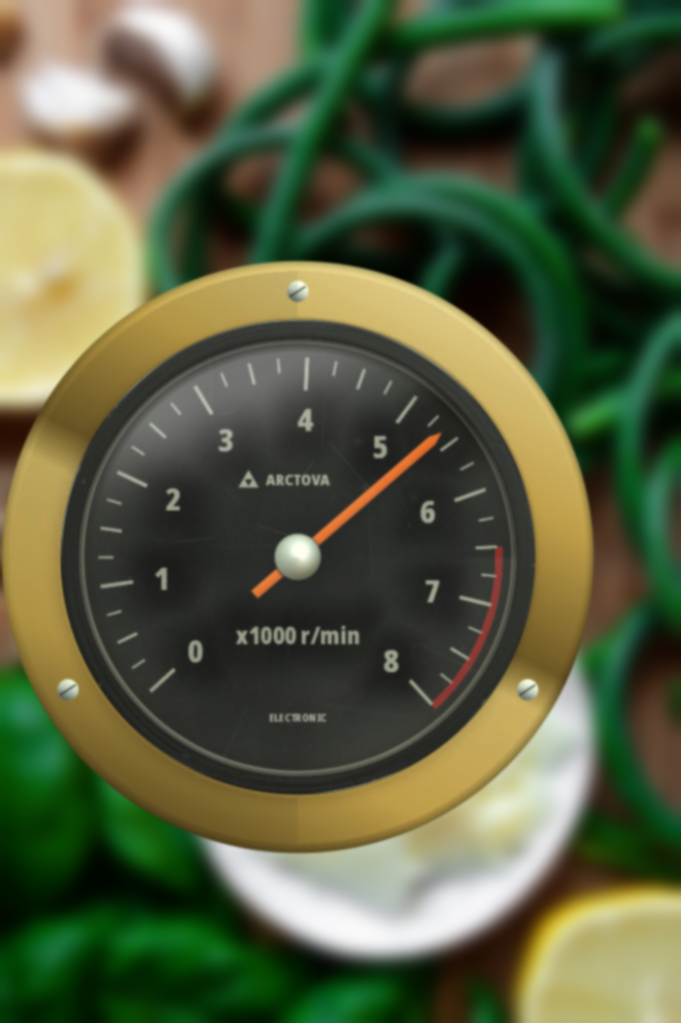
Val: rpm 5375
